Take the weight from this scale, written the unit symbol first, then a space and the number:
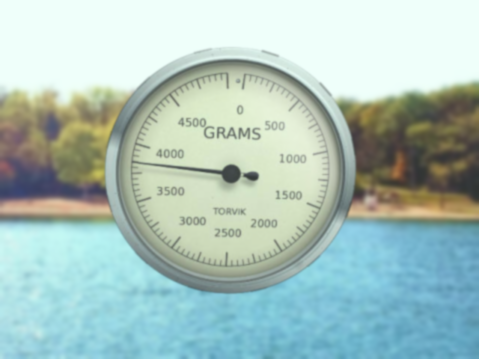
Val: g 3850
